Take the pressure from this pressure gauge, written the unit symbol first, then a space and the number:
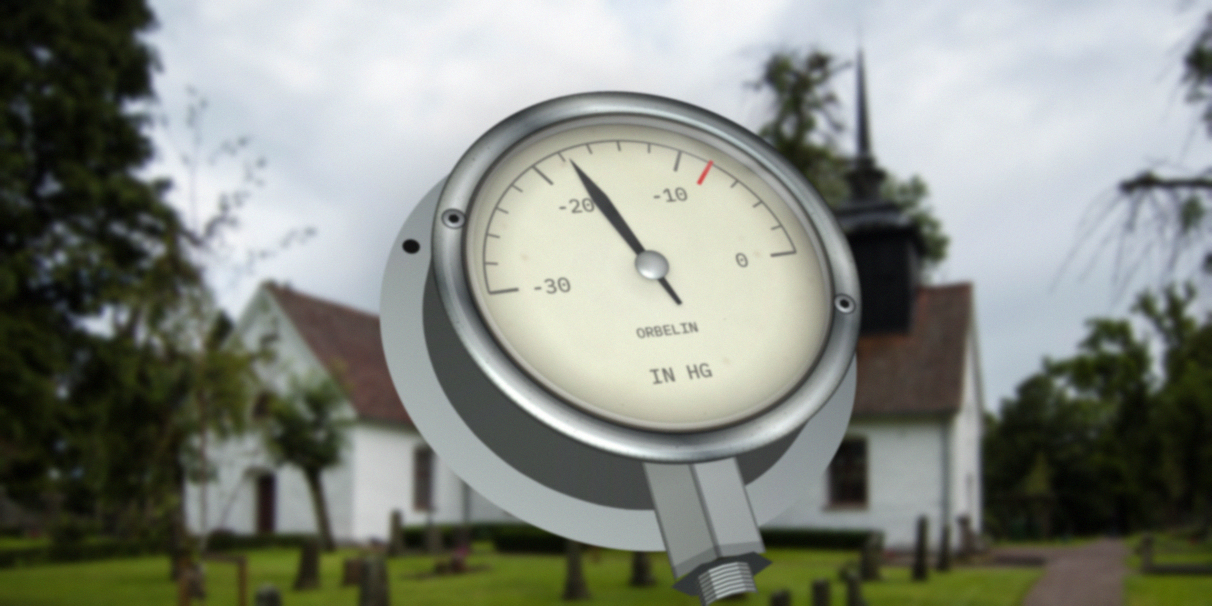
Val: inHg -18
